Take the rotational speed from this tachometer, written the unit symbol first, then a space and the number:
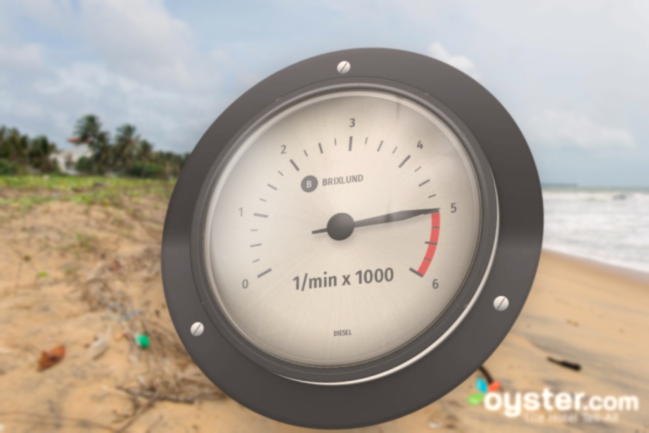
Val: rpm 5000
